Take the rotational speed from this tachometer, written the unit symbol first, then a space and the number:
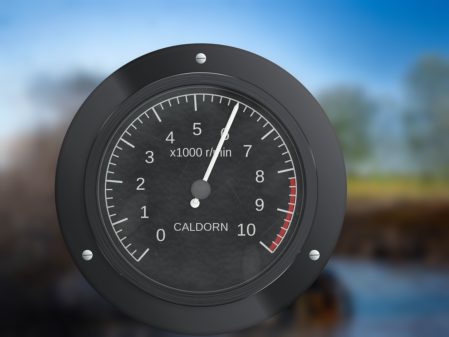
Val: rpm 6000
